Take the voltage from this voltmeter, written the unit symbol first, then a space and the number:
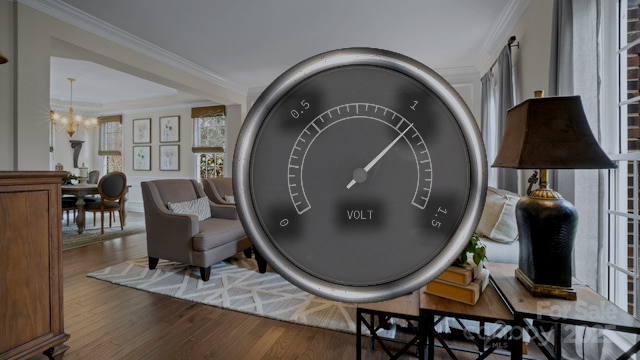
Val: V 1.05
